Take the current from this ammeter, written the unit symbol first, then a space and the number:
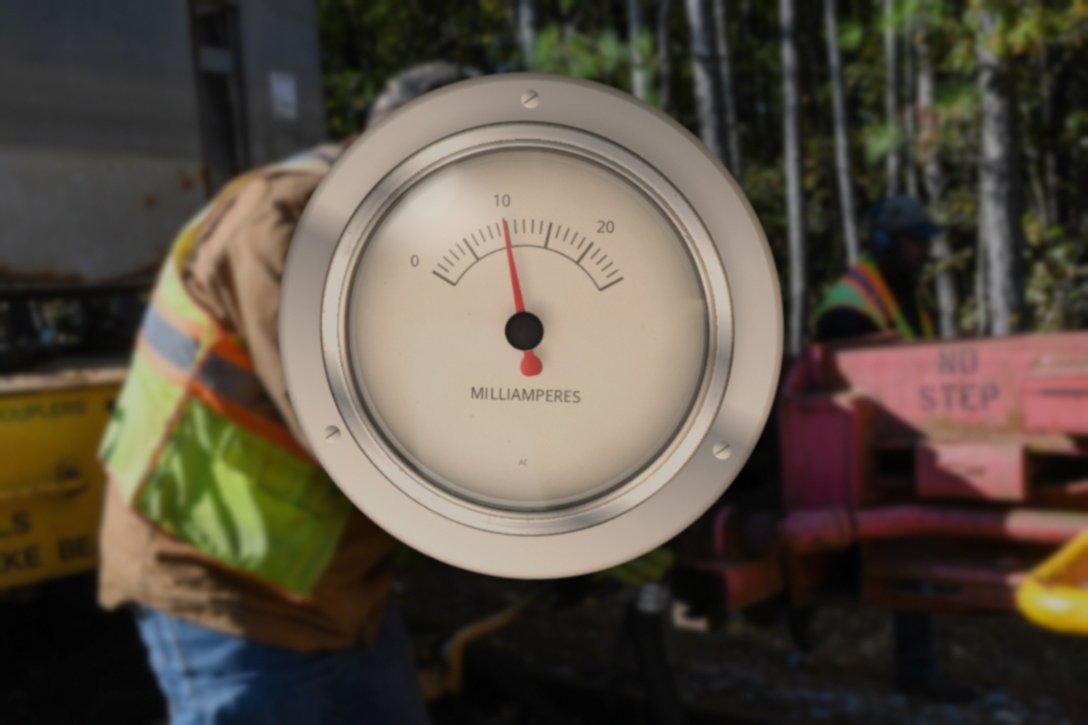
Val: mA 10
